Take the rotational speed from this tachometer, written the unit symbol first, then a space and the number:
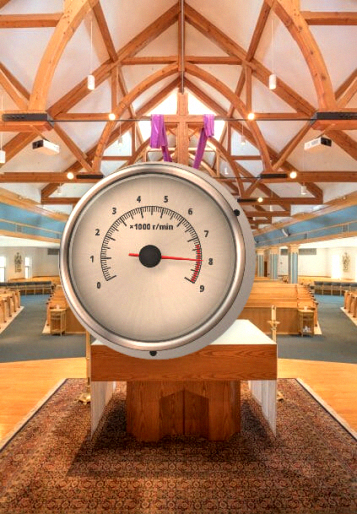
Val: rpm 8000
